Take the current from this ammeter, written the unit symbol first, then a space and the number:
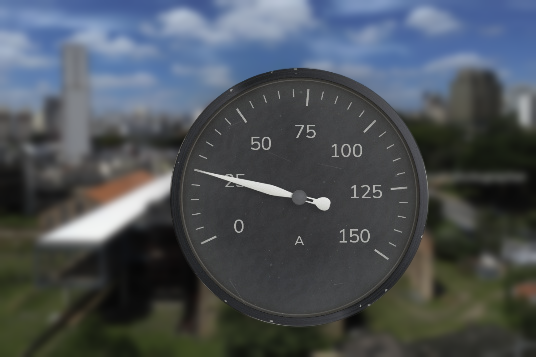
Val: A 25
